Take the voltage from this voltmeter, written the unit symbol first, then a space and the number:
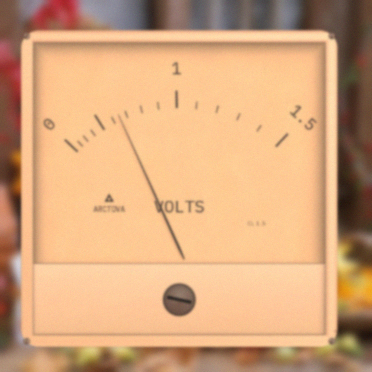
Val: V 0.65
